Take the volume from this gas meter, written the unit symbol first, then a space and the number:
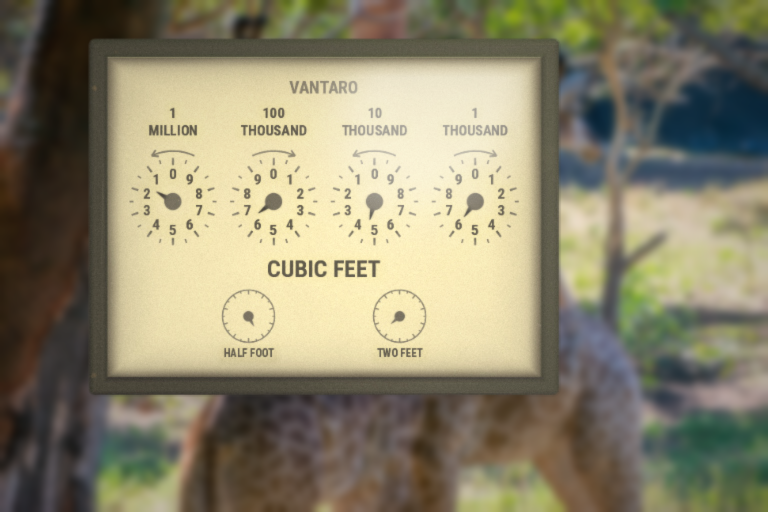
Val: ft³ 164600
